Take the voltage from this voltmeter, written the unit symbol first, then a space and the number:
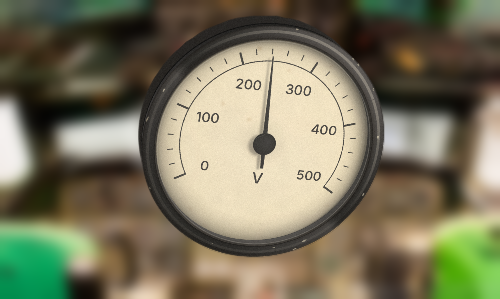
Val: V 240
